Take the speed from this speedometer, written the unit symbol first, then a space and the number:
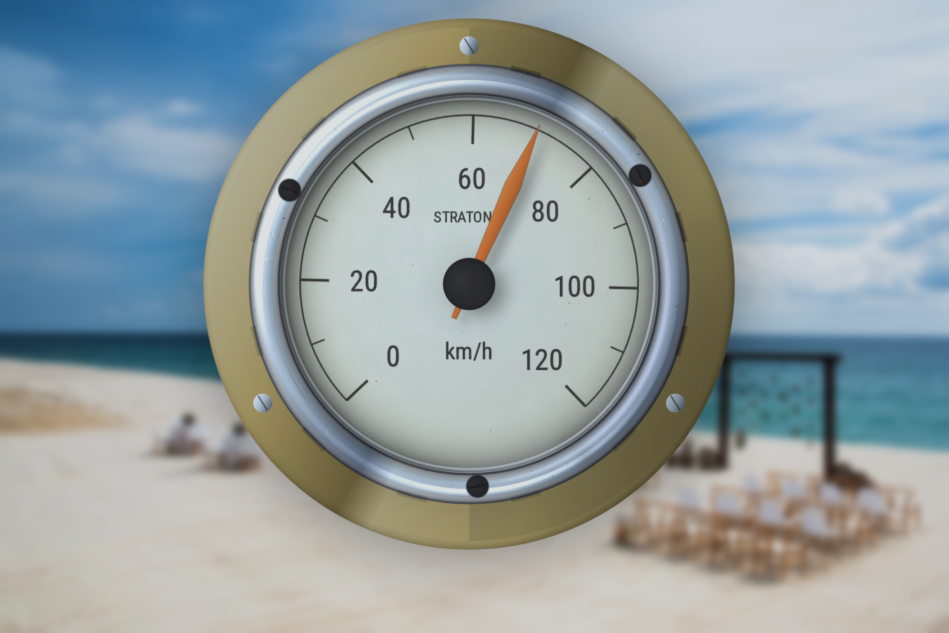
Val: km/h 70
